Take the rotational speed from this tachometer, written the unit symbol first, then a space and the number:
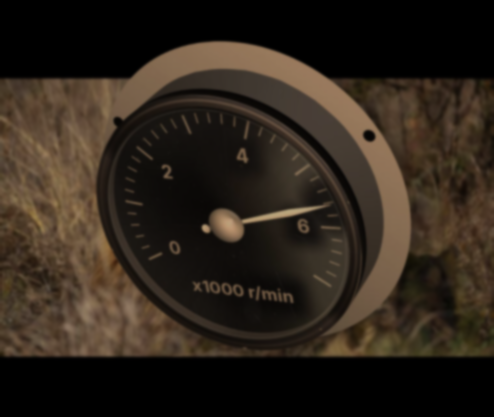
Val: rpm 5600
